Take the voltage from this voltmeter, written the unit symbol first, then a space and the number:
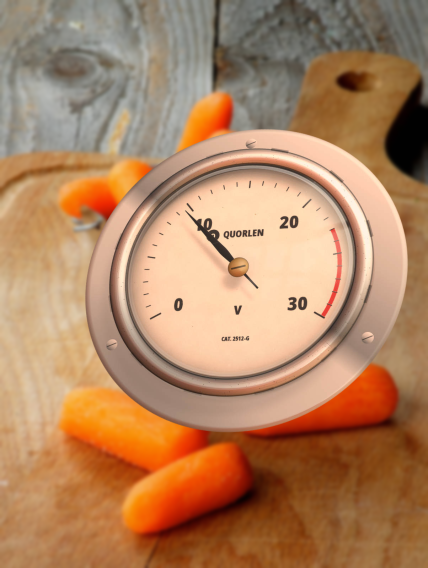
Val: V 9.5
